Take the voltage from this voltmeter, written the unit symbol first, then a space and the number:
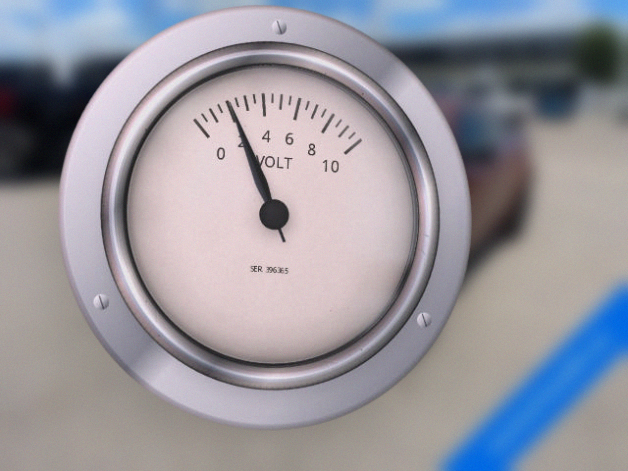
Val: V 2
